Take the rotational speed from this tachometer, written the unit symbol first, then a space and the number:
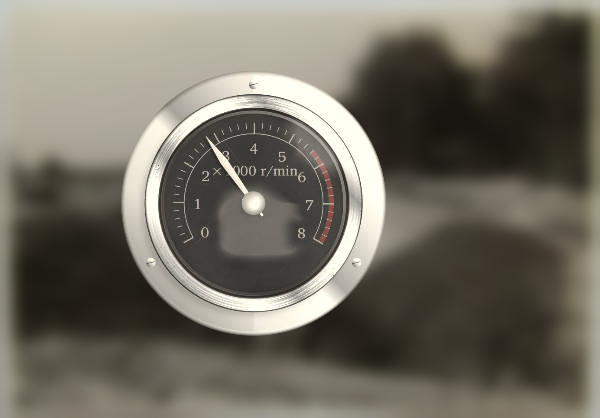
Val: rpm 2800
